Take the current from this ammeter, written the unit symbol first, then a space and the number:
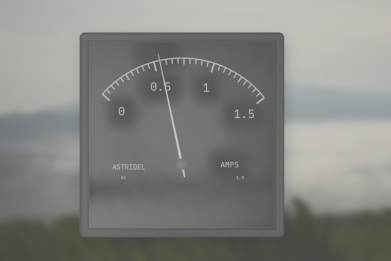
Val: A 0.55
